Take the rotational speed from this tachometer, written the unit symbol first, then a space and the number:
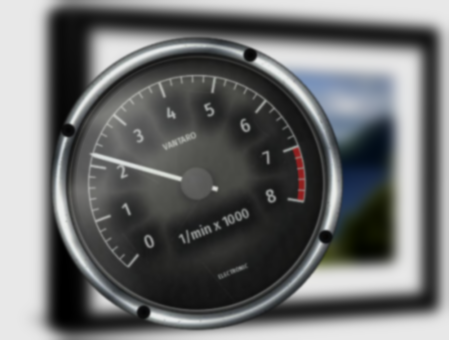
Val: rpm 2200
